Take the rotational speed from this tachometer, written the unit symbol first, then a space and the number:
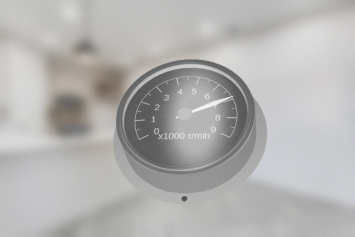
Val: rpm 7000
